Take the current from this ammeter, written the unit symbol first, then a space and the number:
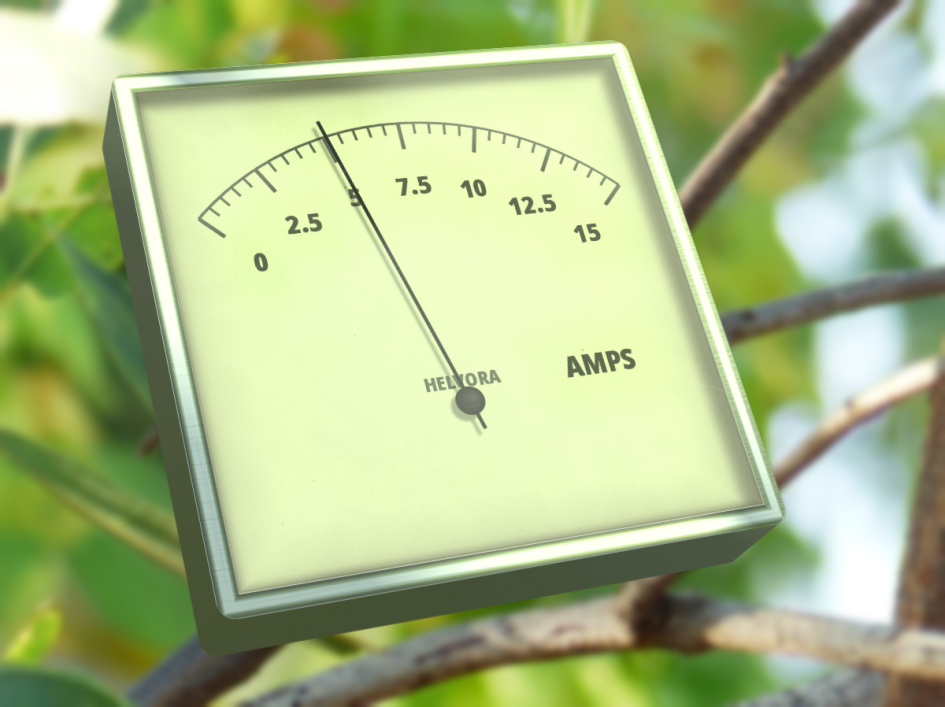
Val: A 5
